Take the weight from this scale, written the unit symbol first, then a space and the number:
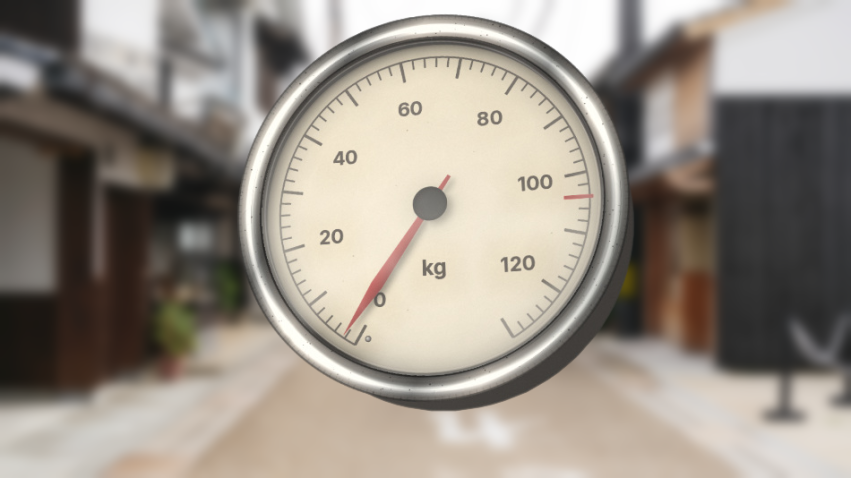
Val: kg 2
